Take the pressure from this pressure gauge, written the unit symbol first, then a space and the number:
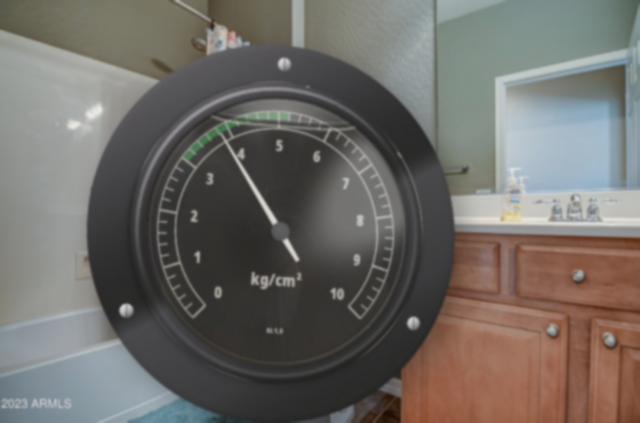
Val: kg/cm² 3.8
